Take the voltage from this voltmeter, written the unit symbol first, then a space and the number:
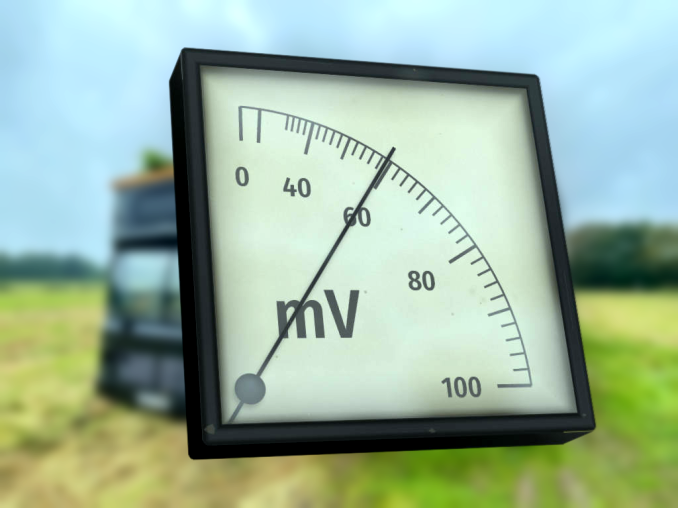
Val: mV 59
